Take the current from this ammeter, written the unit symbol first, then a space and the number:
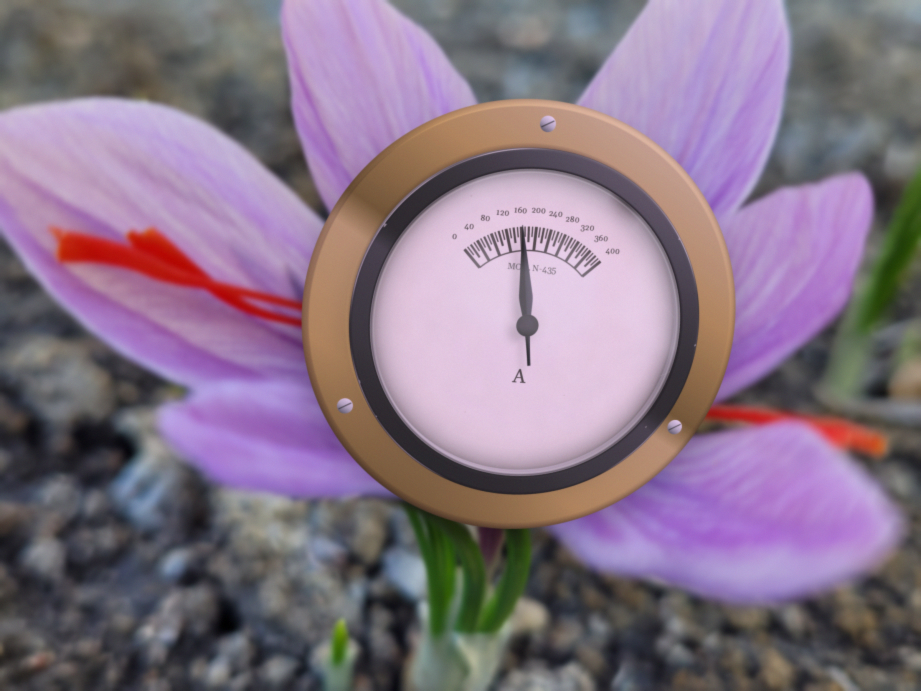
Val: A 160
